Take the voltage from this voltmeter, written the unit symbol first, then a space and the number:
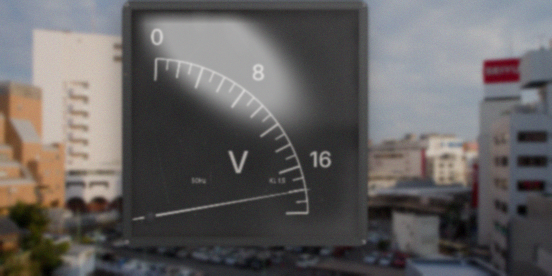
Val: V 18
